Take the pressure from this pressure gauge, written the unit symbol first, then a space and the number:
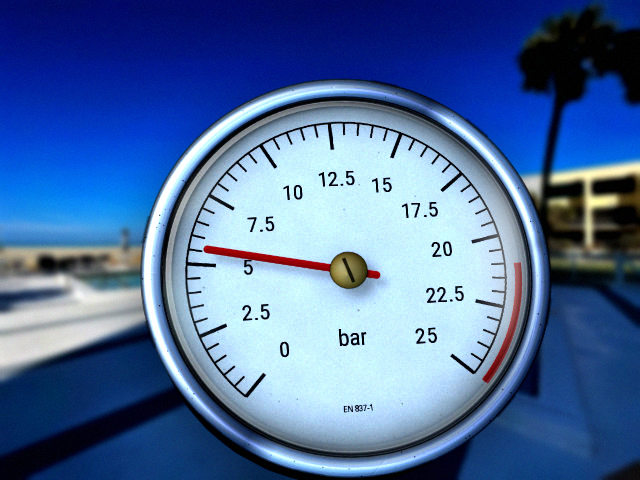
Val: bar 5.5
